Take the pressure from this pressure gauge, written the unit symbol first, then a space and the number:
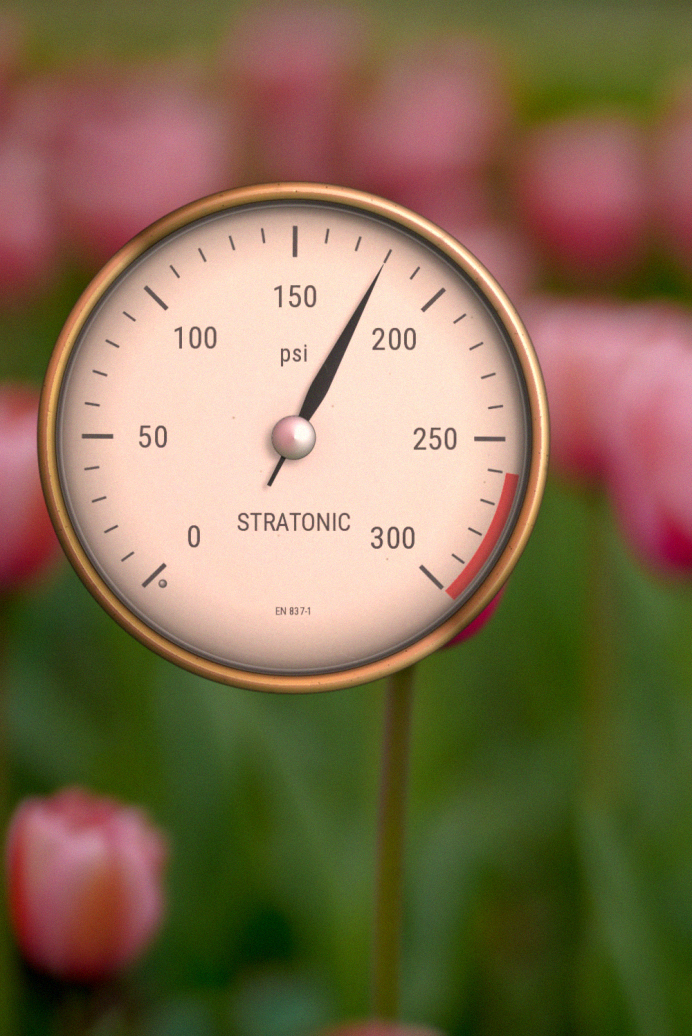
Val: psi 180
